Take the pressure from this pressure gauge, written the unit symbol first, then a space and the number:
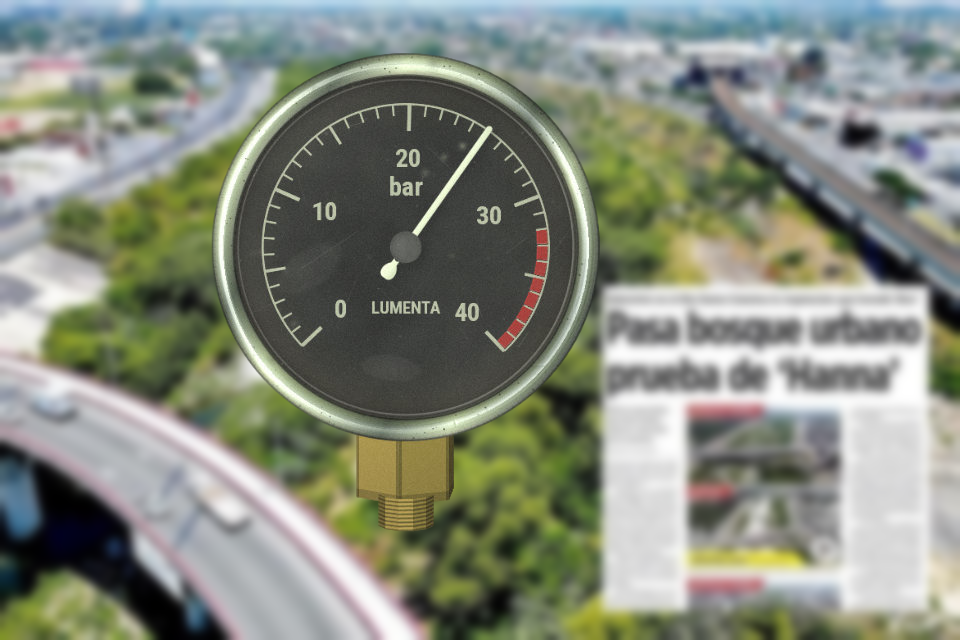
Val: bar 25
